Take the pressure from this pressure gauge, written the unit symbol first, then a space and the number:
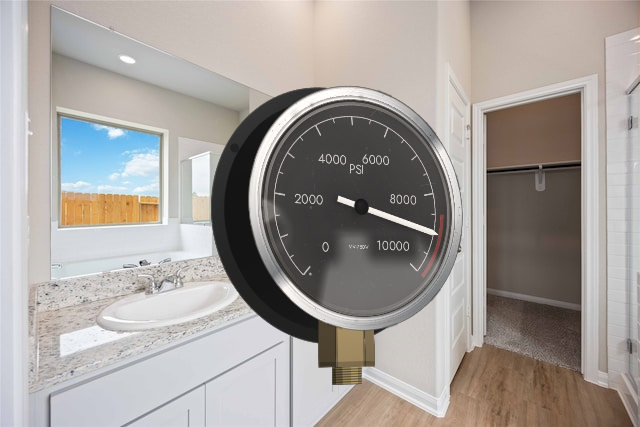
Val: psi 9000
